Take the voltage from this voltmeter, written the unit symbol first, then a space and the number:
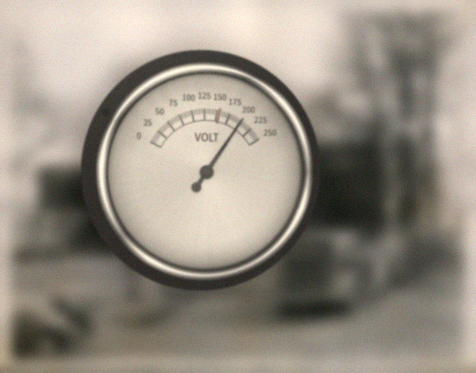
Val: V 200
